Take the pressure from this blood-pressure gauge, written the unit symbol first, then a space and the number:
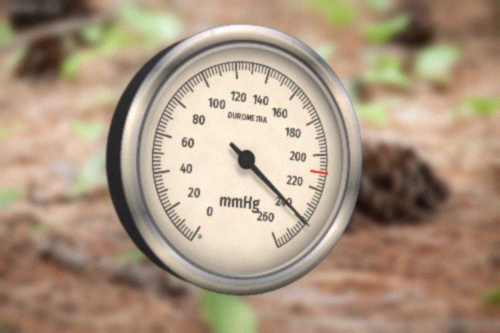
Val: mmHg 240
